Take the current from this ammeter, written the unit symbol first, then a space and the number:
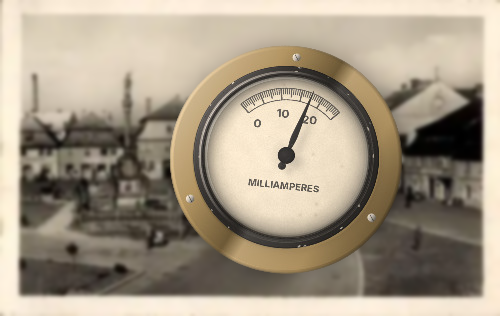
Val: mA 17.5
